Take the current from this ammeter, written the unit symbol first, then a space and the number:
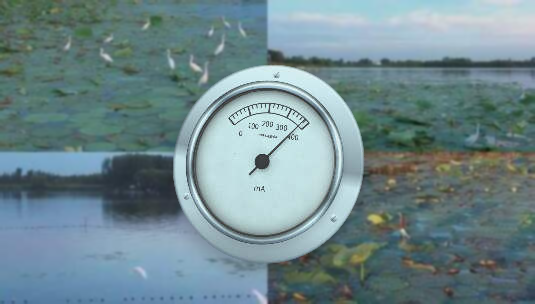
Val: mA 380
